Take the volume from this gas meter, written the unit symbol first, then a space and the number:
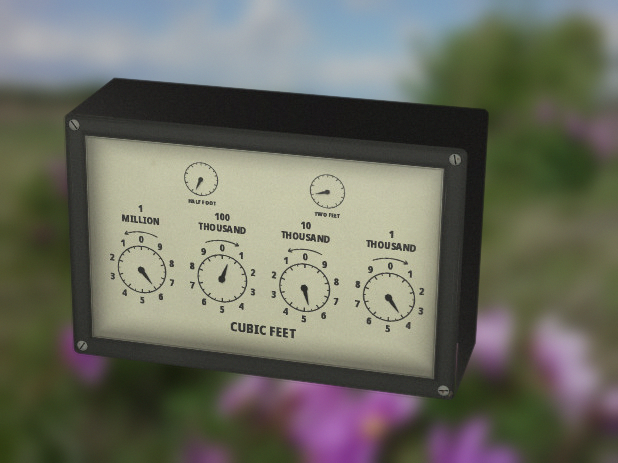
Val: ft³ 605400
